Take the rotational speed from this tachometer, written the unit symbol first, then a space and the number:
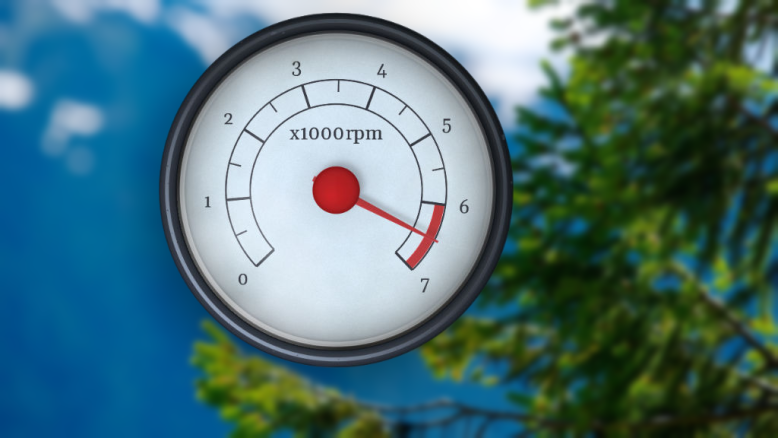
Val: rpm 6500
